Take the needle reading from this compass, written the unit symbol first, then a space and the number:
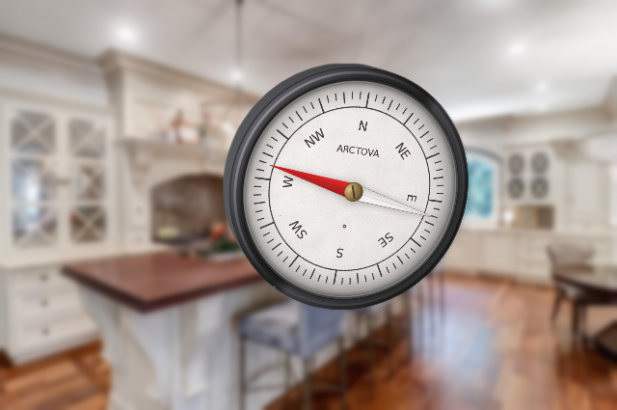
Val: ° 280
